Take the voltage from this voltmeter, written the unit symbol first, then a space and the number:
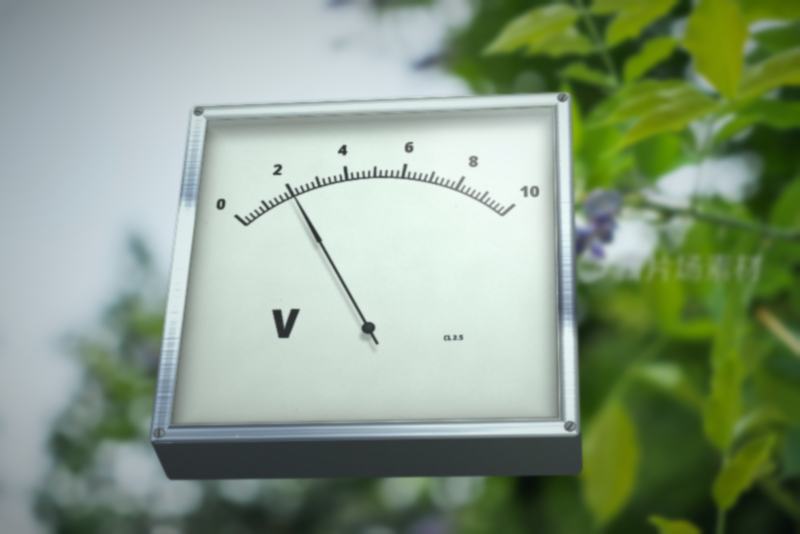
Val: V 2
